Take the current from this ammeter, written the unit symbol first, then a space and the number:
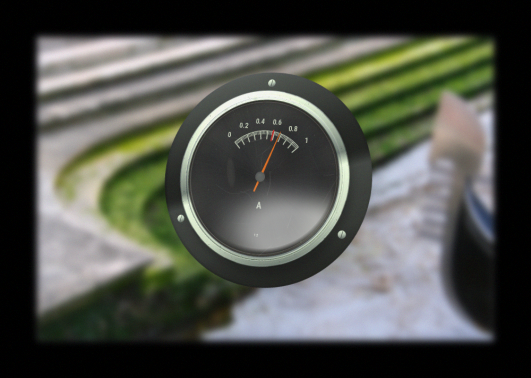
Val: A 0.7
